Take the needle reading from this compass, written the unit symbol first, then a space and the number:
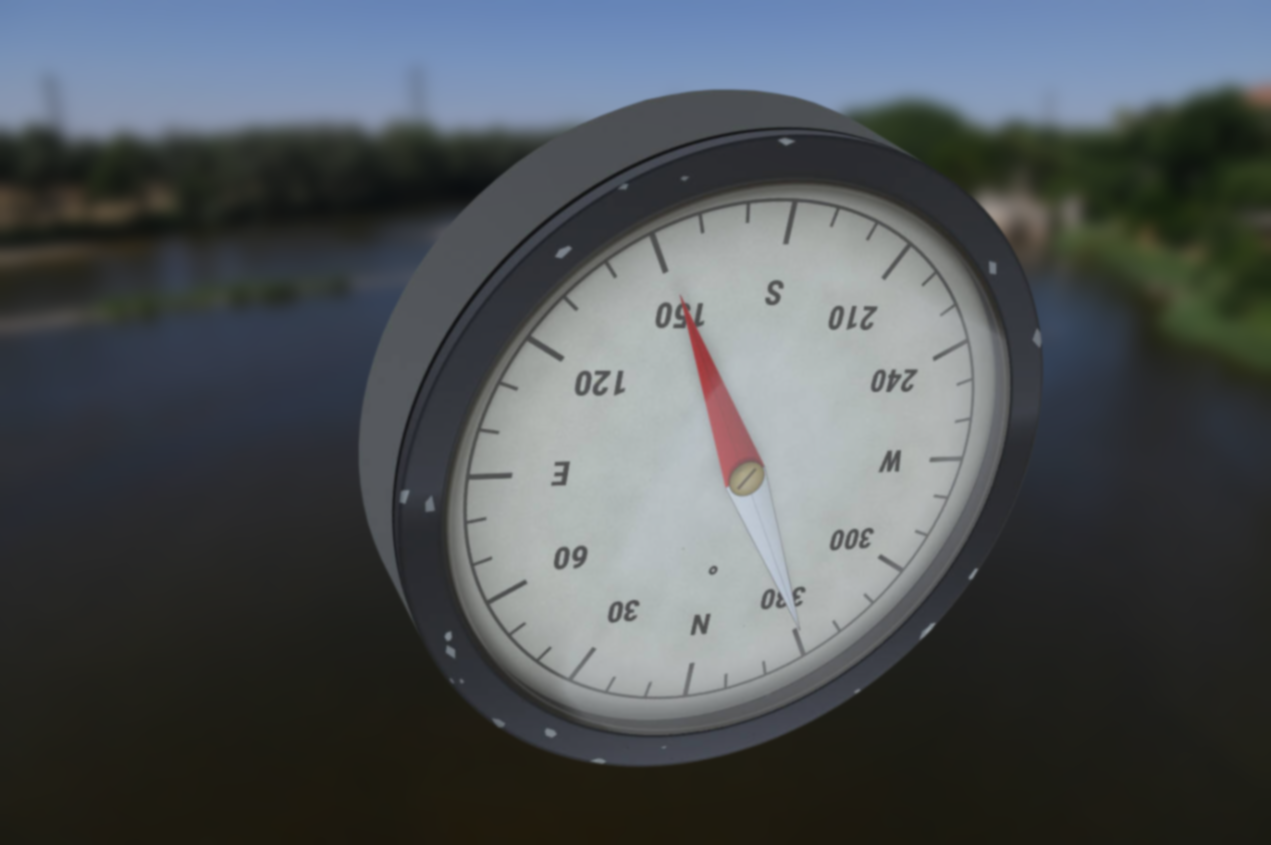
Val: ° 150
